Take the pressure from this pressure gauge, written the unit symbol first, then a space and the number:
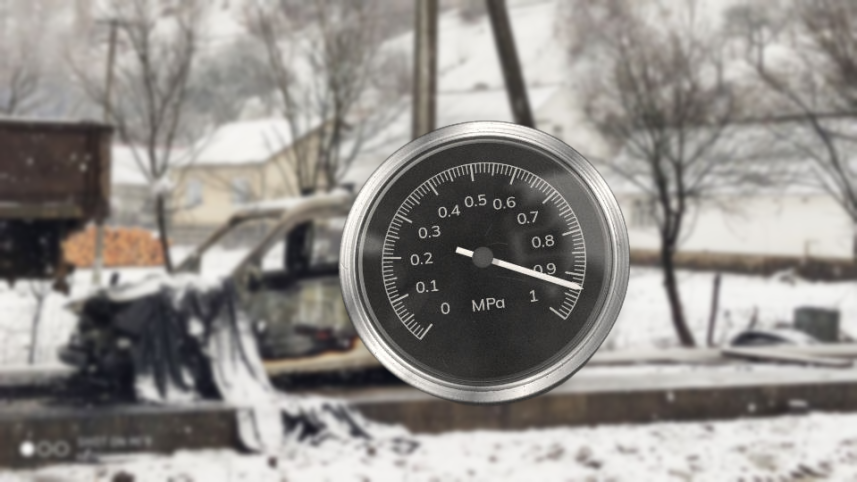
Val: MPa 0.93
